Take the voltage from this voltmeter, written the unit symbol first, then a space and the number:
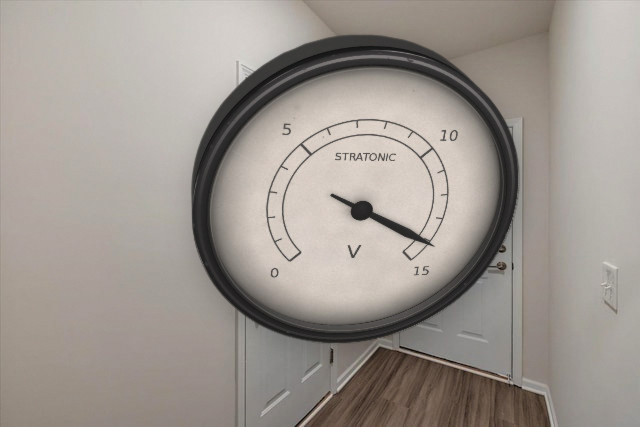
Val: V 14
